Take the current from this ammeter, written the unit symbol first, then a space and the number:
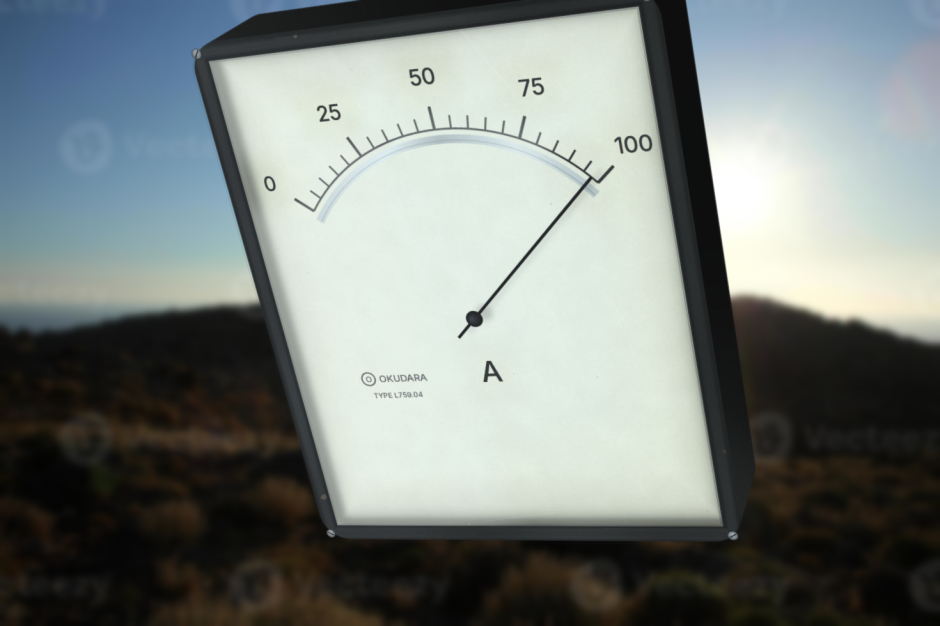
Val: A 97.5
